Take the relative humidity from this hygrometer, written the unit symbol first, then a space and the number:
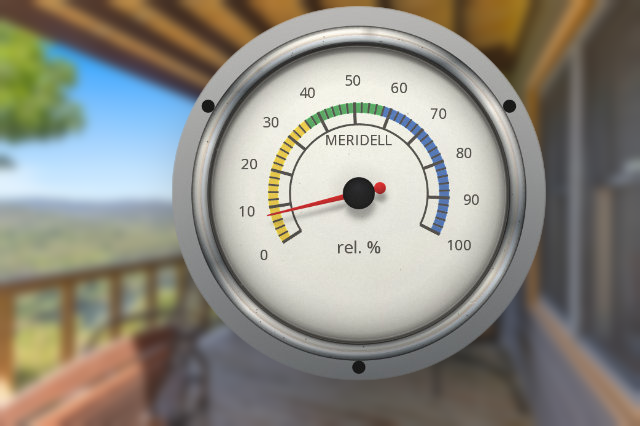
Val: % 8
